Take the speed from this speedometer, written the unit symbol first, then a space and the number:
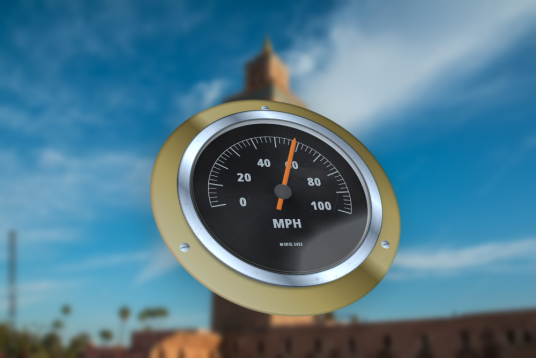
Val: mph 58
